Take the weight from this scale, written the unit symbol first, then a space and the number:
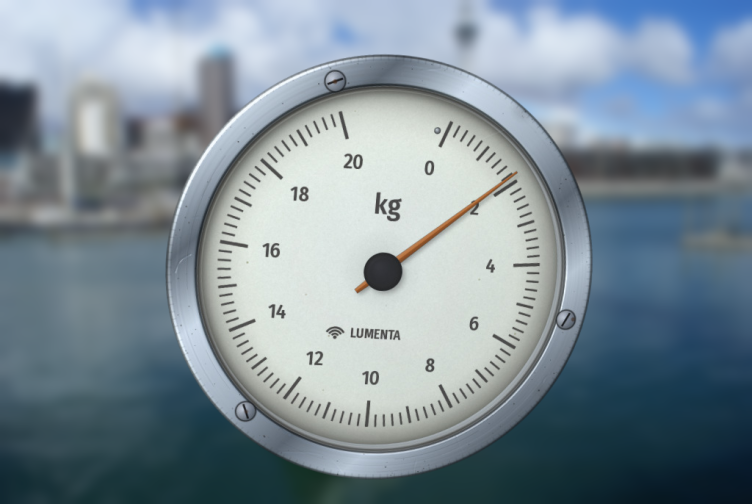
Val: kg 1.8
